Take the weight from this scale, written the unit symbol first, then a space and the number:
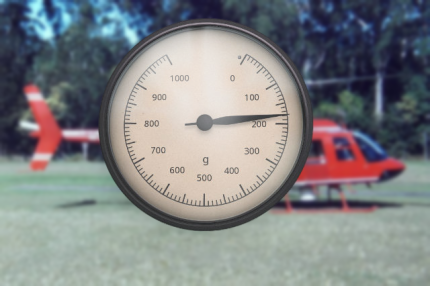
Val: g 180
